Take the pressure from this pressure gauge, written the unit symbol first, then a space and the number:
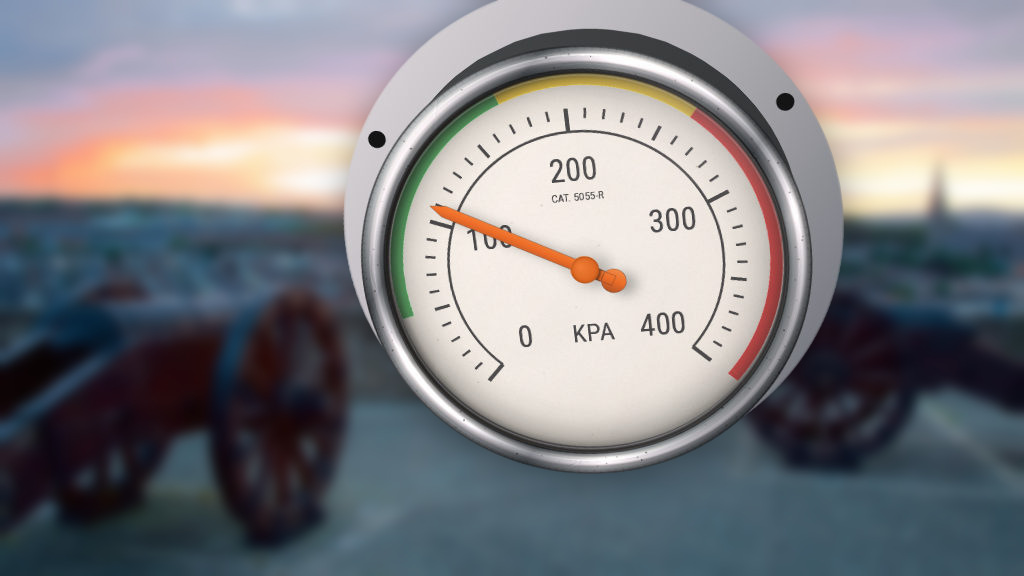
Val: kPa 110
